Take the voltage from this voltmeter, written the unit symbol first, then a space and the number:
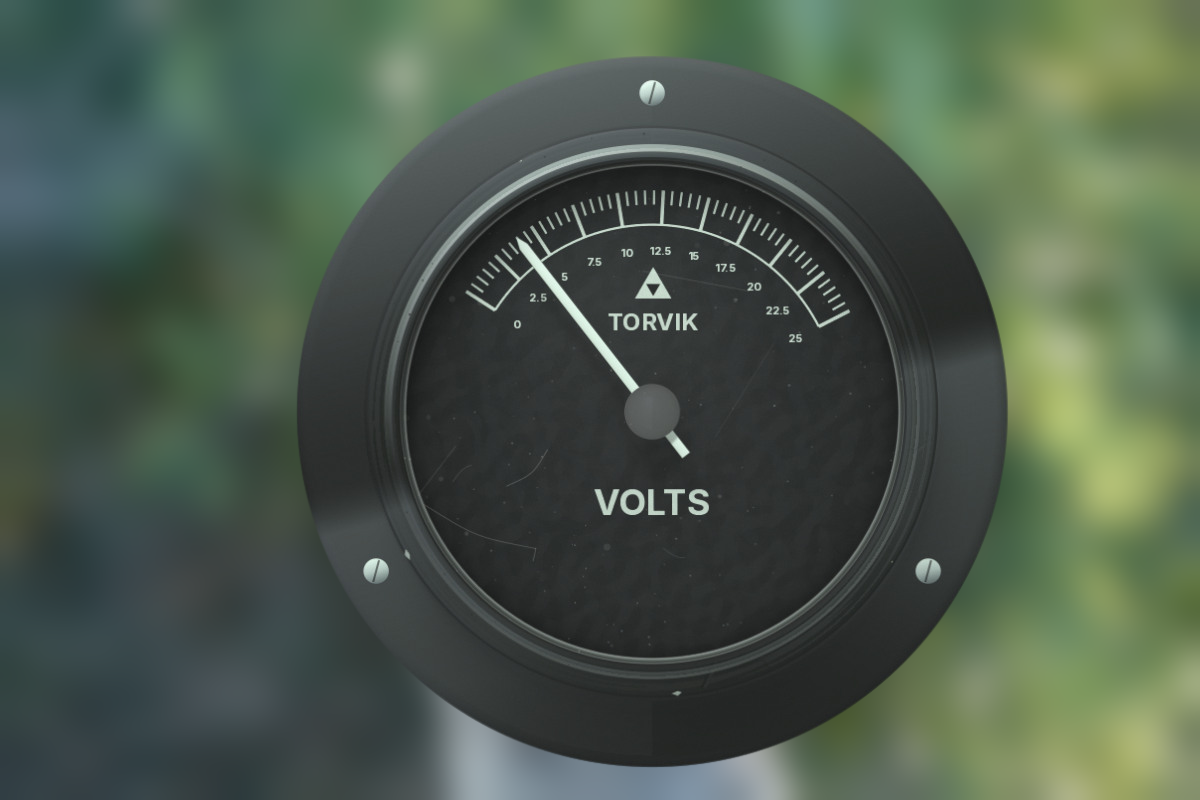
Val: V 4
